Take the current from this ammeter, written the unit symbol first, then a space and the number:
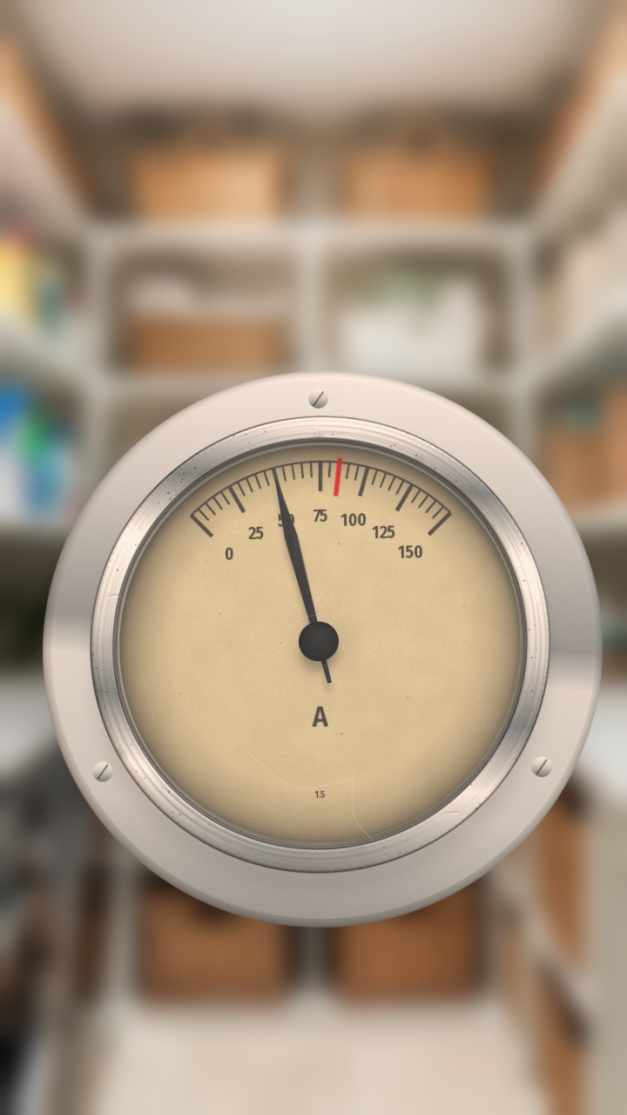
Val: A 50
